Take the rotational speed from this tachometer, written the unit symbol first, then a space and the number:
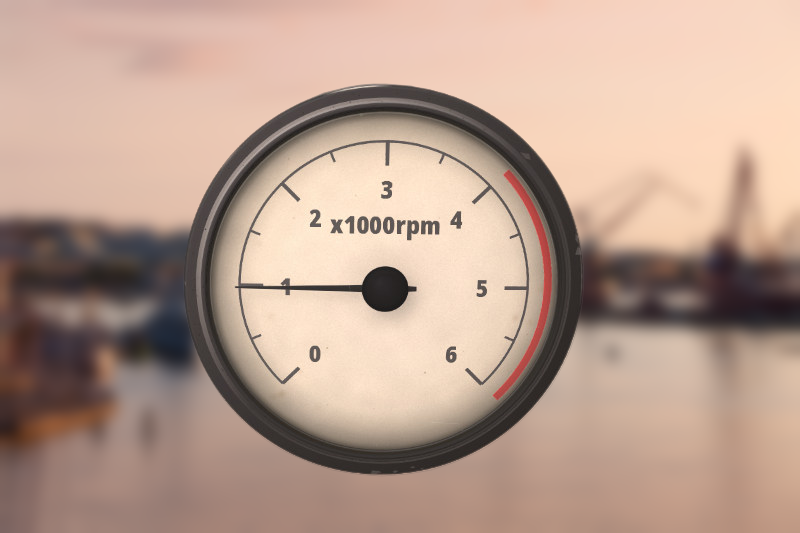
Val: rpm 1000
